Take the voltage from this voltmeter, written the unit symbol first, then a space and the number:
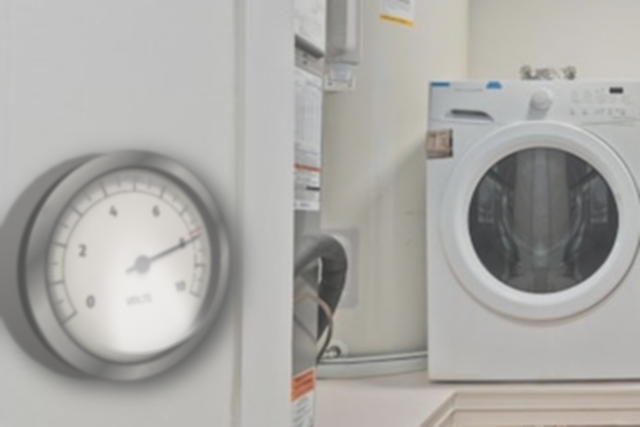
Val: V 8
